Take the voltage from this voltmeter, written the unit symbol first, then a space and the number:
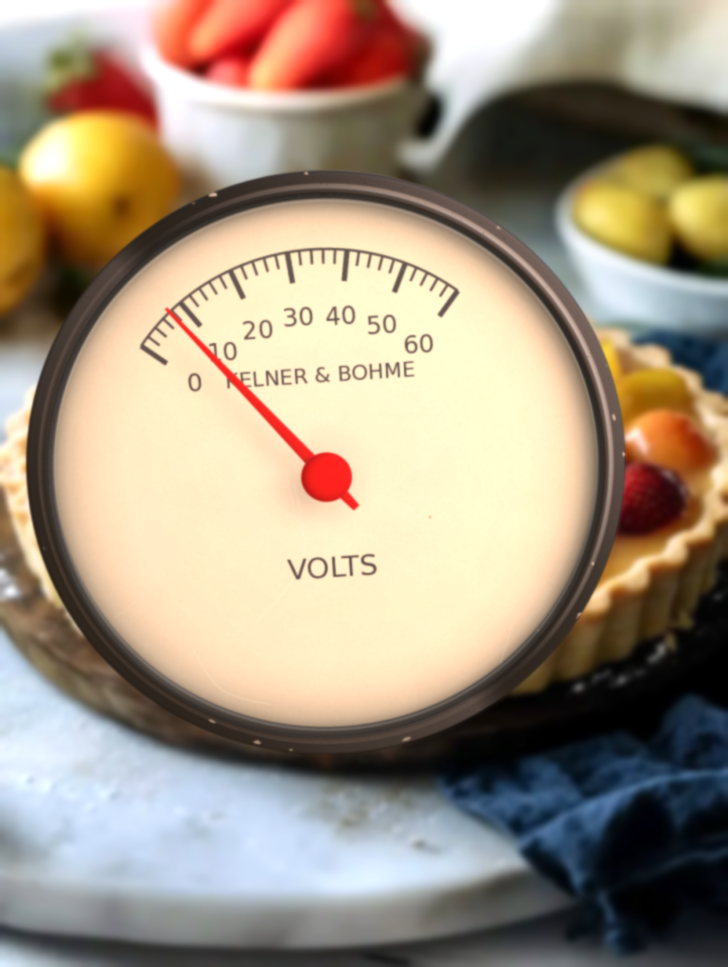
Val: V 8
